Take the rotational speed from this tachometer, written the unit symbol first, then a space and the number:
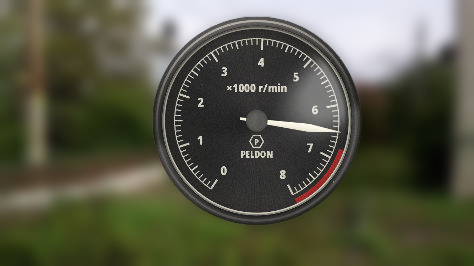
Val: rpm 6500
